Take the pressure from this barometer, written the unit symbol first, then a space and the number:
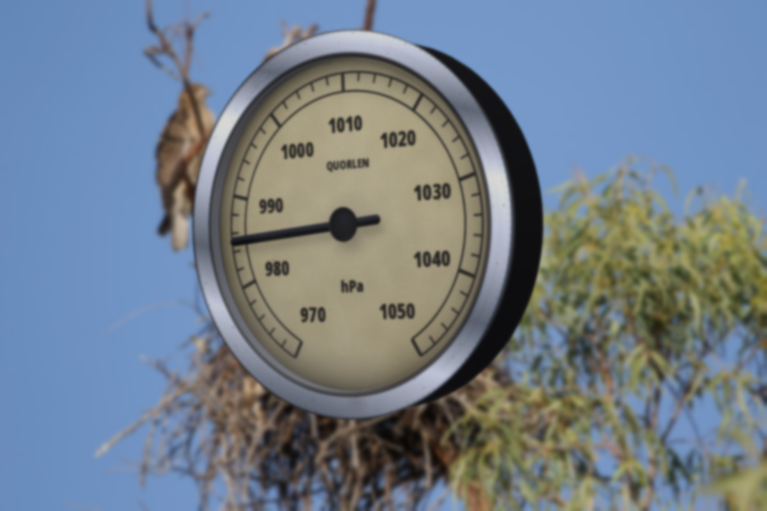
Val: hPa 985
